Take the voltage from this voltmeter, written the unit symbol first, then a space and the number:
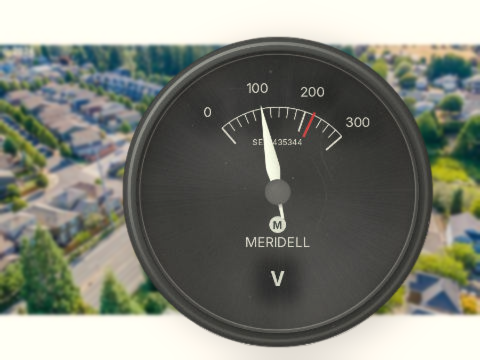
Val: V 100
